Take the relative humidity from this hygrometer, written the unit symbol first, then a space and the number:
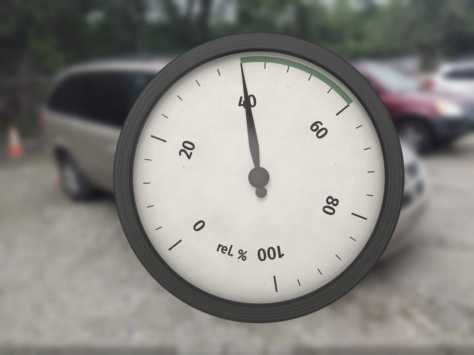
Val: % 40
